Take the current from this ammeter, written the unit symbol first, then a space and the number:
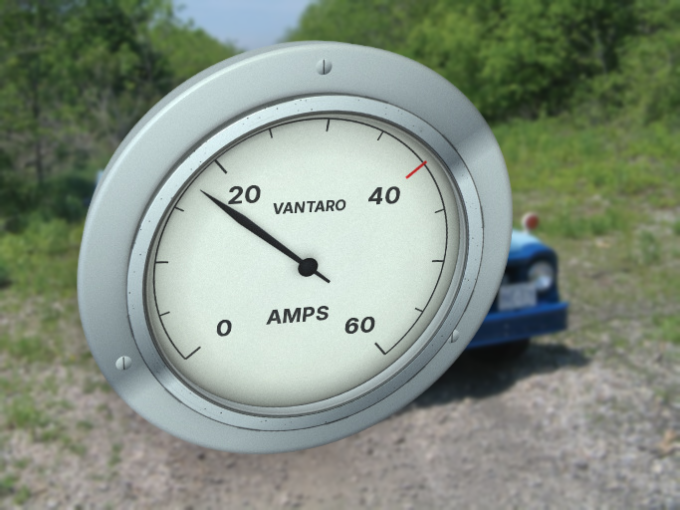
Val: A 17.5
